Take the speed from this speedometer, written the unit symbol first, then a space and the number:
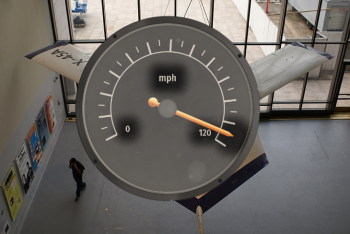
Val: mph 115
